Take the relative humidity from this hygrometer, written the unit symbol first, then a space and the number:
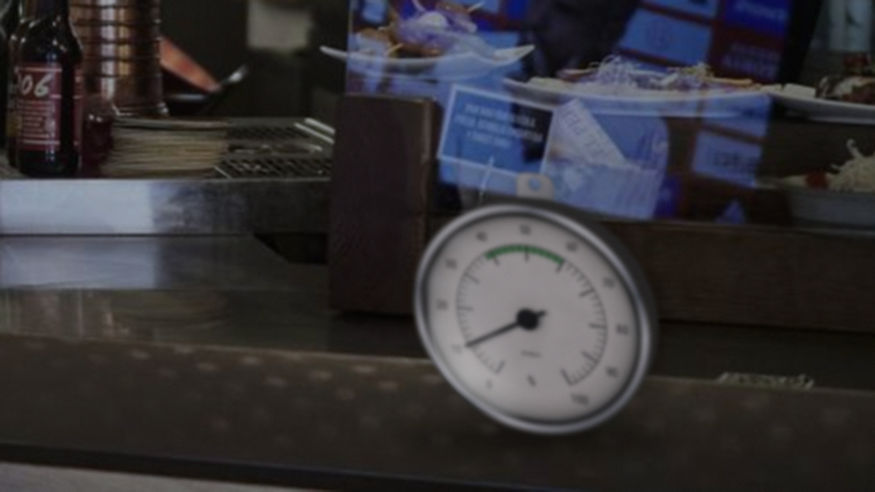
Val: % 10
